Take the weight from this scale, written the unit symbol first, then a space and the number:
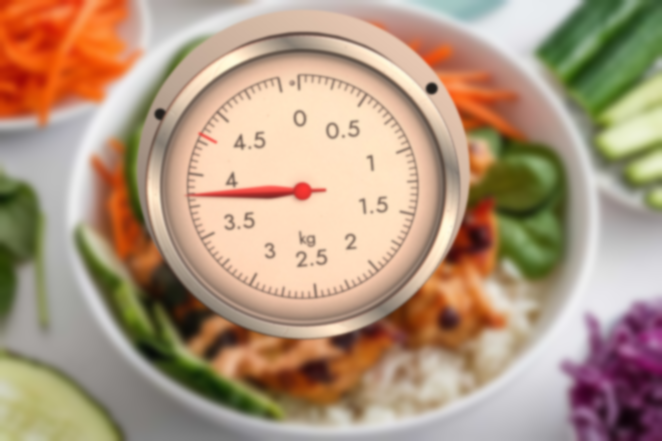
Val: kg 3.85
